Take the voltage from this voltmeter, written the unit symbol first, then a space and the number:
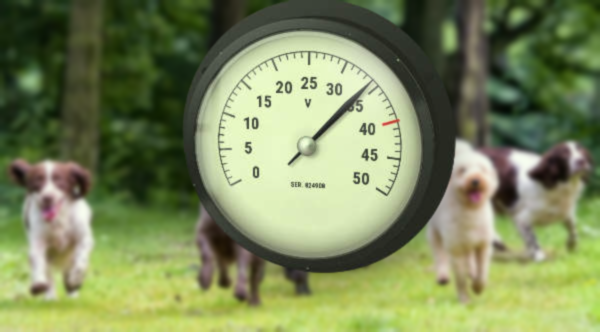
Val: V 34
